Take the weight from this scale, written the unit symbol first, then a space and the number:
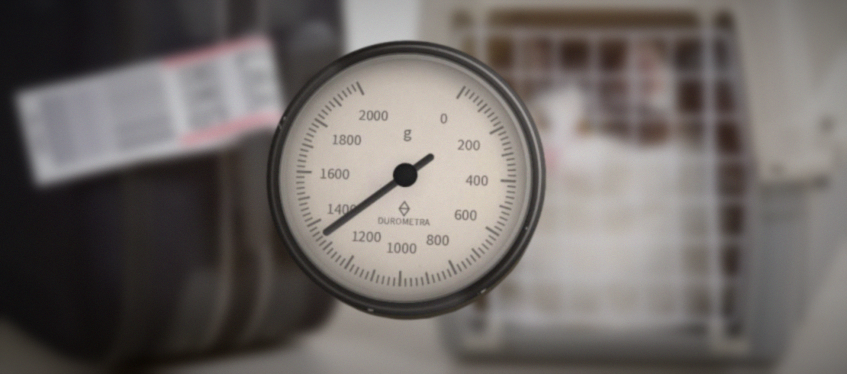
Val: g 1340
